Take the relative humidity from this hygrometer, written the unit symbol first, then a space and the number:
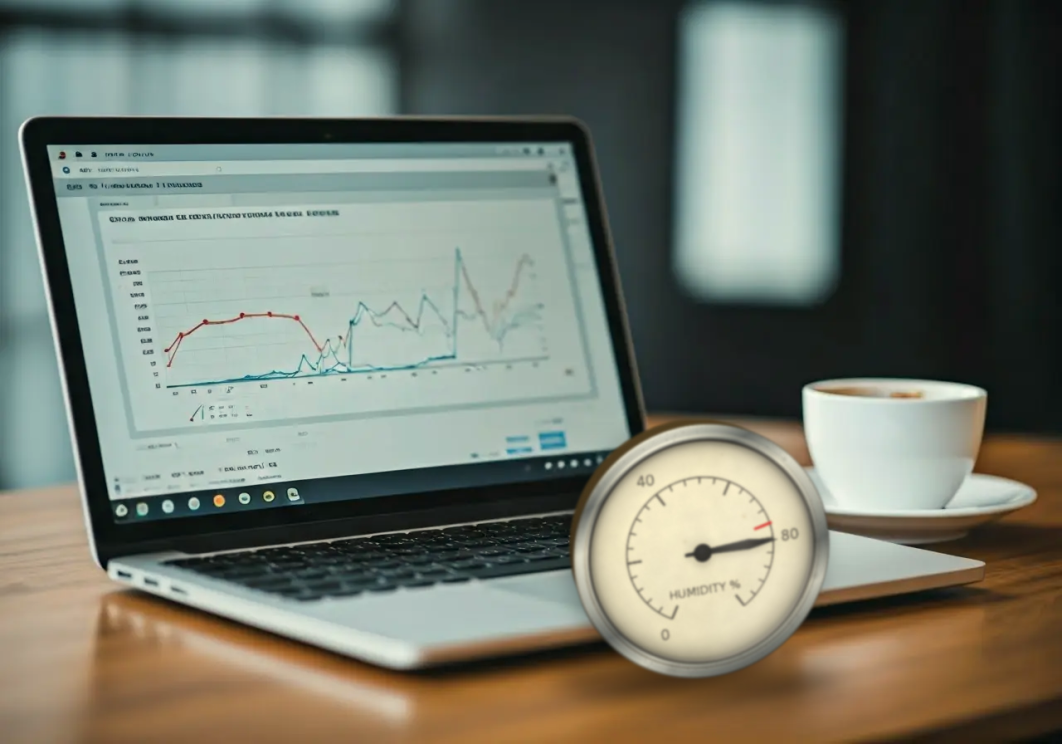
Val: % 80
